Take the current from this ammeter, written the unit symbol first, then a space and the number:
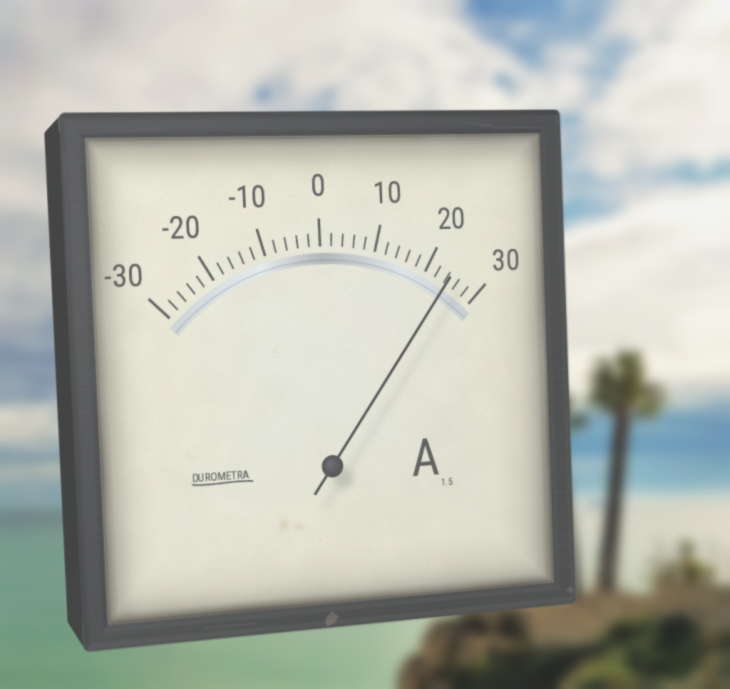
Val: A 24
